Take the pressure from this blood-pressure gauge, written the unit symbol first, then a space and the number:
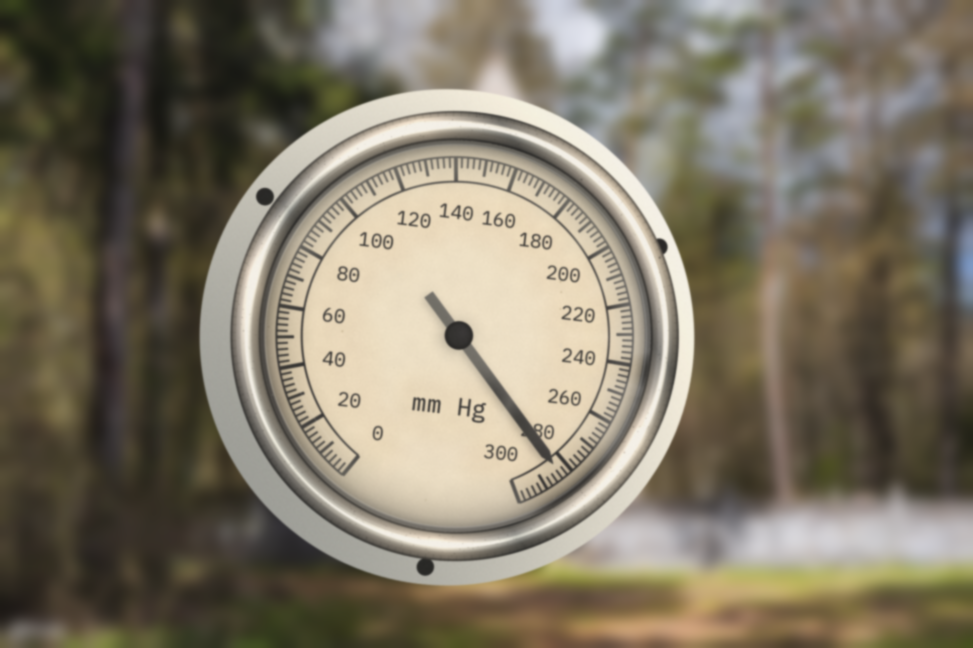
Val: mmHg 284
